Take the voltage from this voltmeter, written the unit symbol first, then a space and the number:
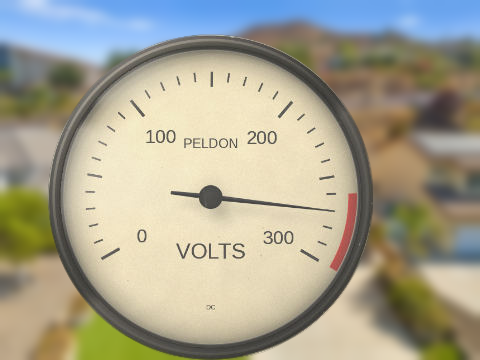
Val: V 270
